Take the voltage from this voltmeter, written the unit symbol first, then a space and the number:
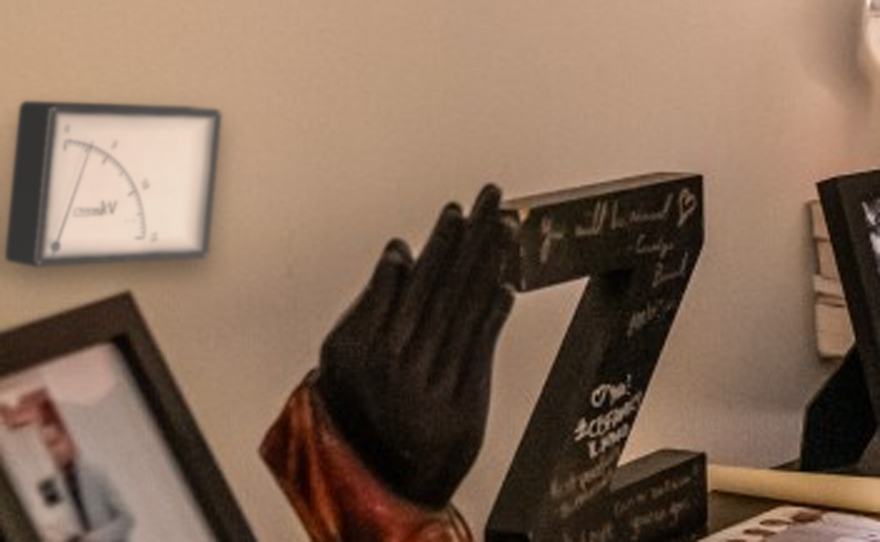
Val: kV 2.5
